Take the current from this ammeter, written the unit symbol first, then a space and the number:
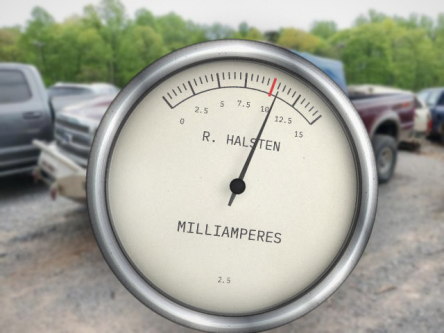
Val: mA 10.5
